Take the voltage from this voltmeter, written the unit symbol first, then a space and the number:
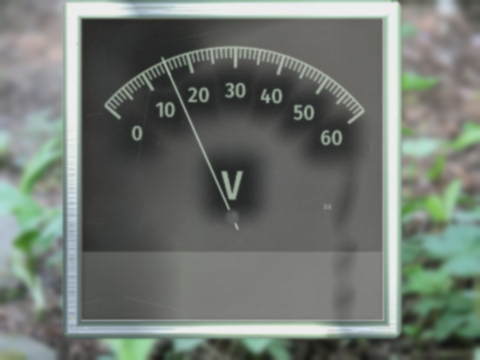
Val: V 15
